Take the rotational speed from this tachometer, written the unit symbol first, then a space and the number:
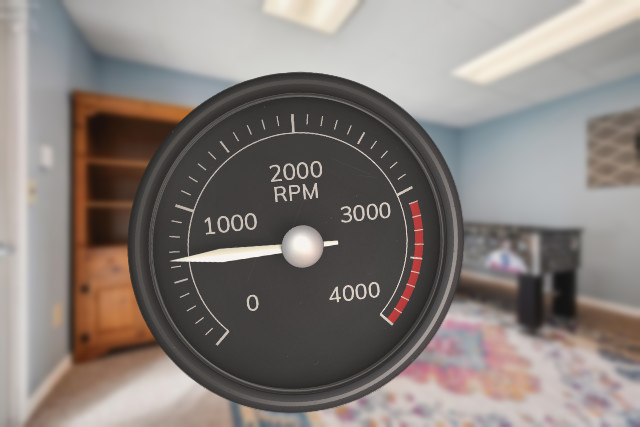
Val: rpm 650
